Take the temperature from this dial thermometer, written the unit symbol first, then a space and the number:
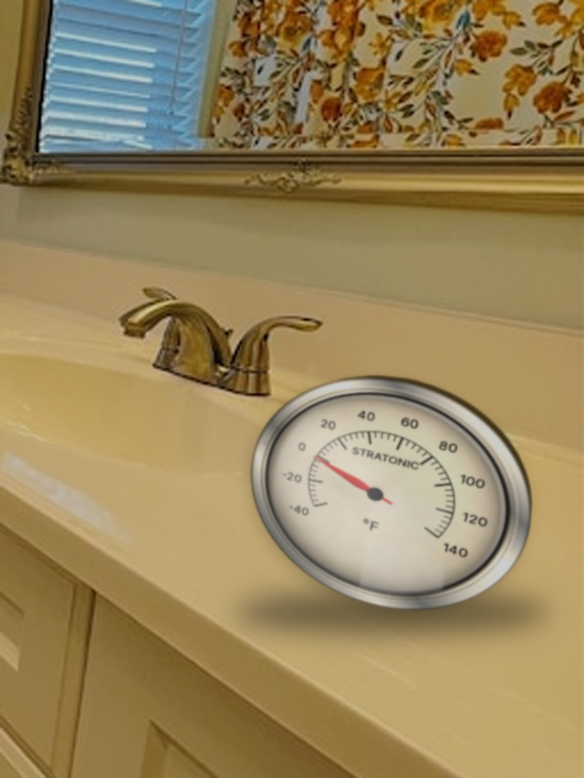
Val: °F 0
